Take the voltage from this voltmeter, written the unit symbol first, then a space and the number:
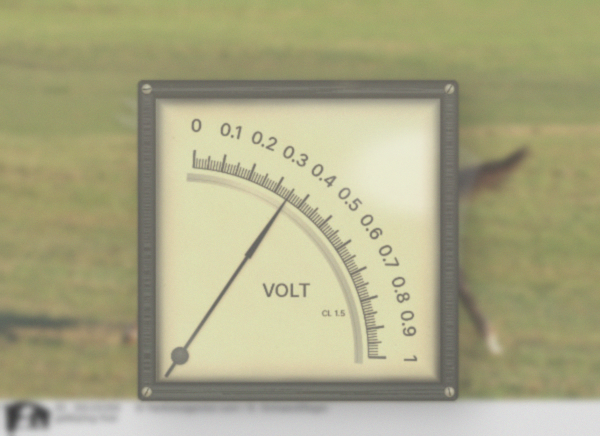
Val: V 0.35
